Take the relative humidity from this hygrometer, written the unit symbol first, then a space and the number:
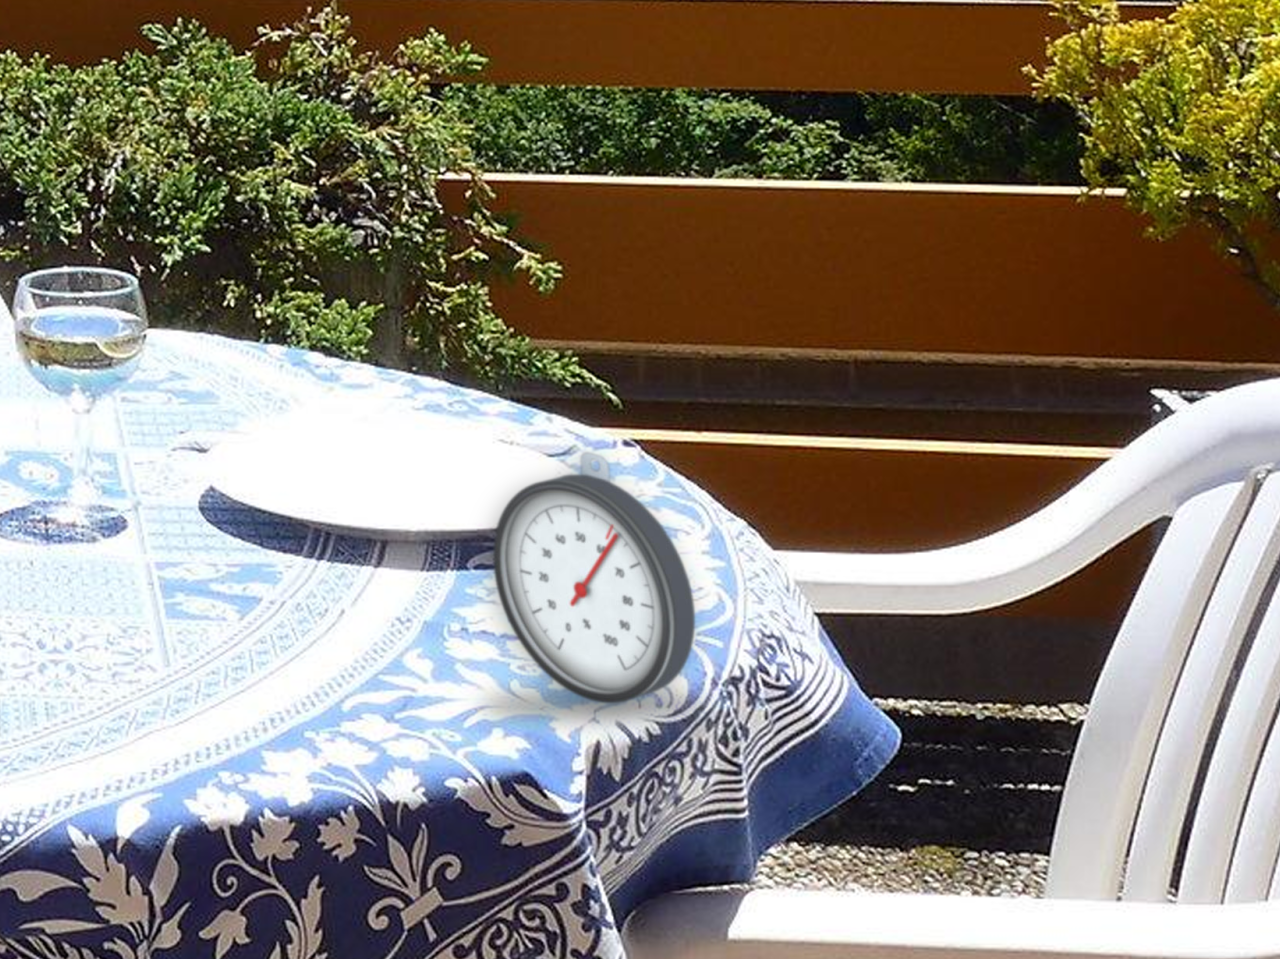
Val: % 62.5
